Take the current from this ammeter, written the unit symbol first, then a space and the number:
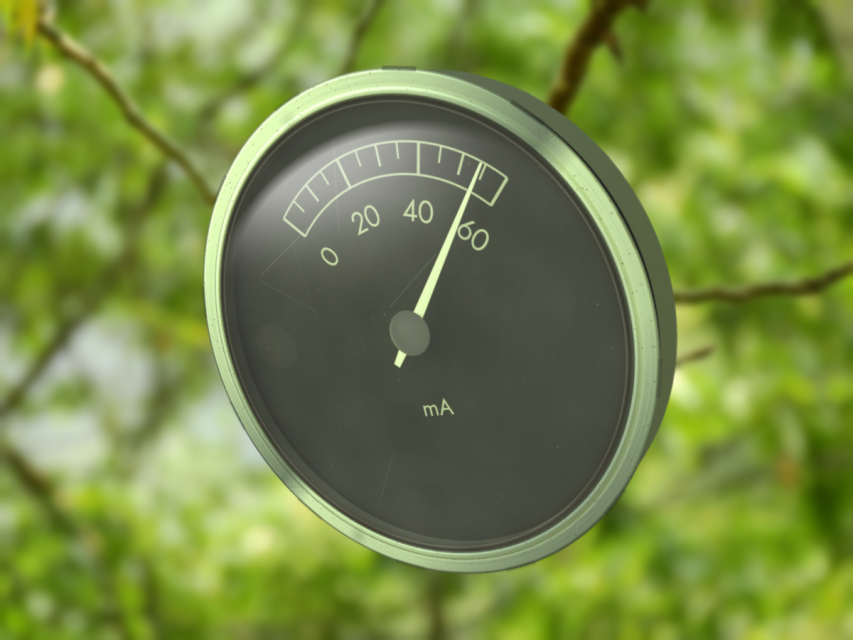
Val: mA 55
